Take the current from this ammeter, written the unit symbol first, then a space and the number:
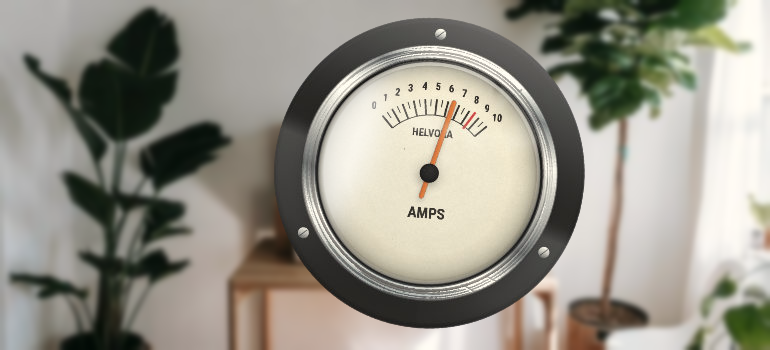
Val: A 6.5
